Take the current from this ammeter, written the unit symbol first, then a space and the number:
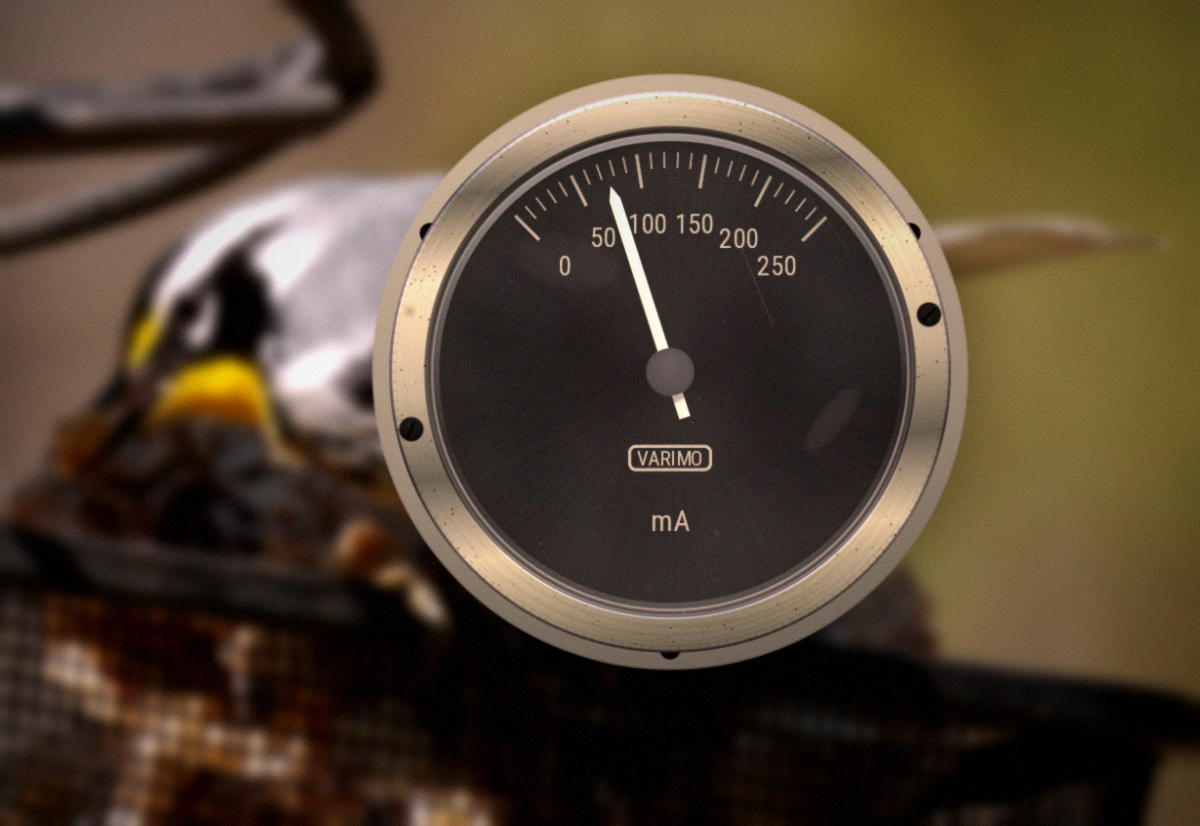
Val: mA 75
